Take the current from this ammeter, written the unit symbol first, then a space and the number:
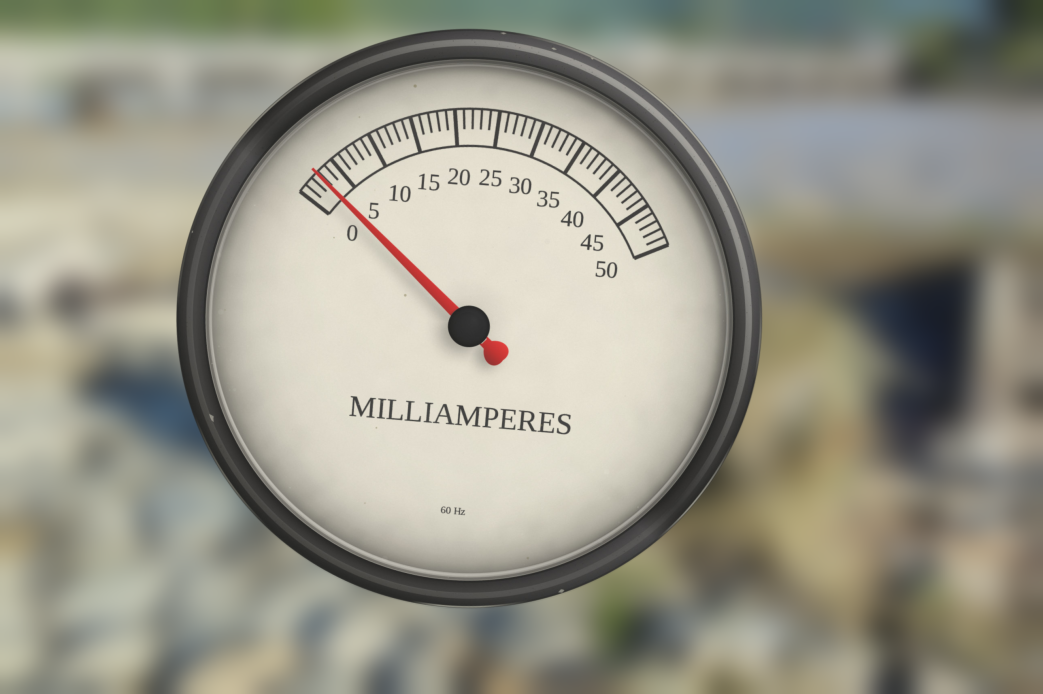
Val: mA 3
